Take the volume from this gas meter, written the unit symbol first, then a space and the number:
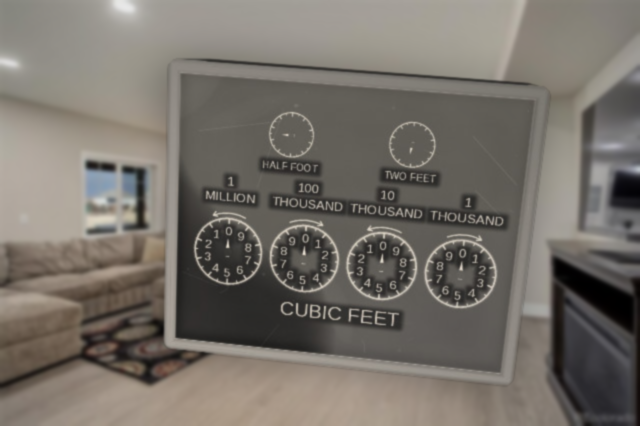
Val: ft³ 0
